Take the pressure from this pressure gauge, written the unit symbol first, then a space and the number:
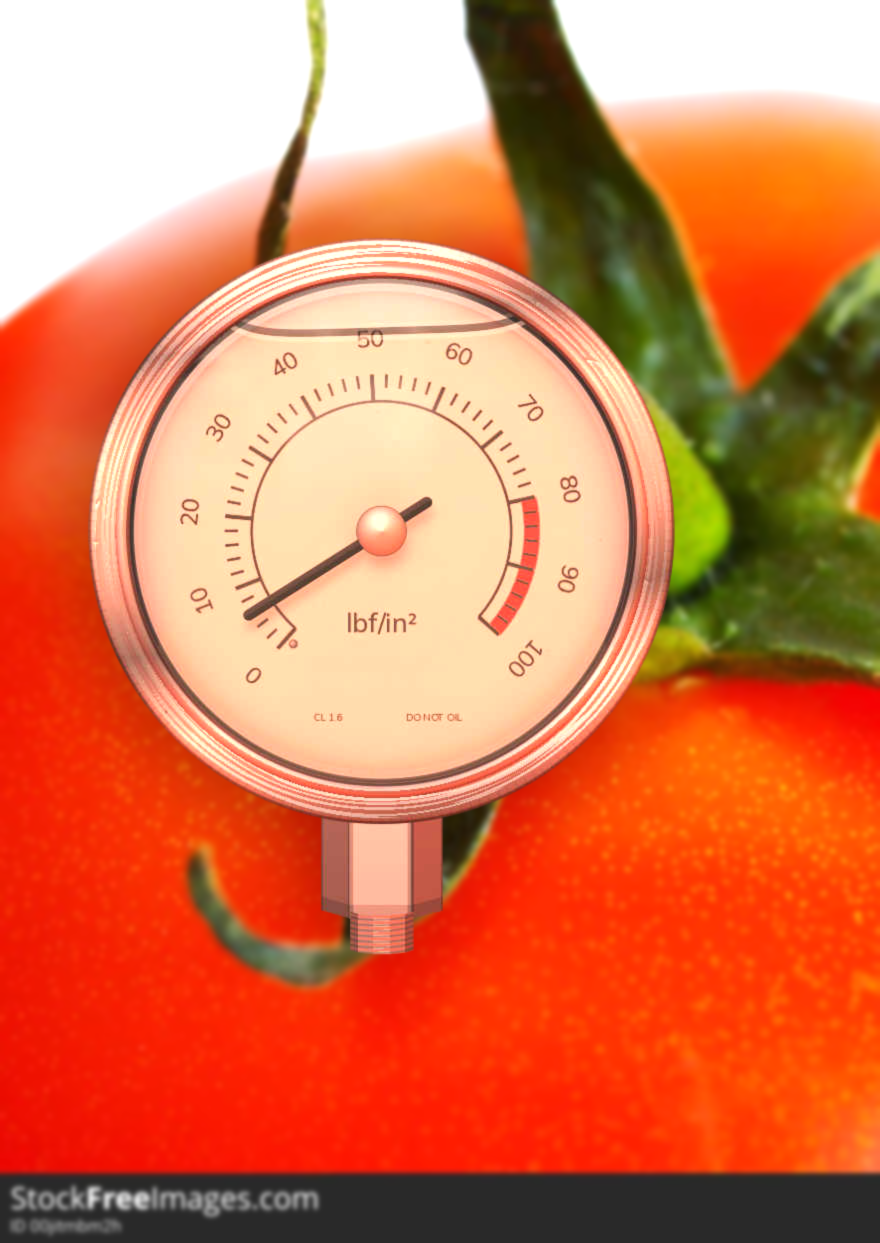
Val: psi 6
